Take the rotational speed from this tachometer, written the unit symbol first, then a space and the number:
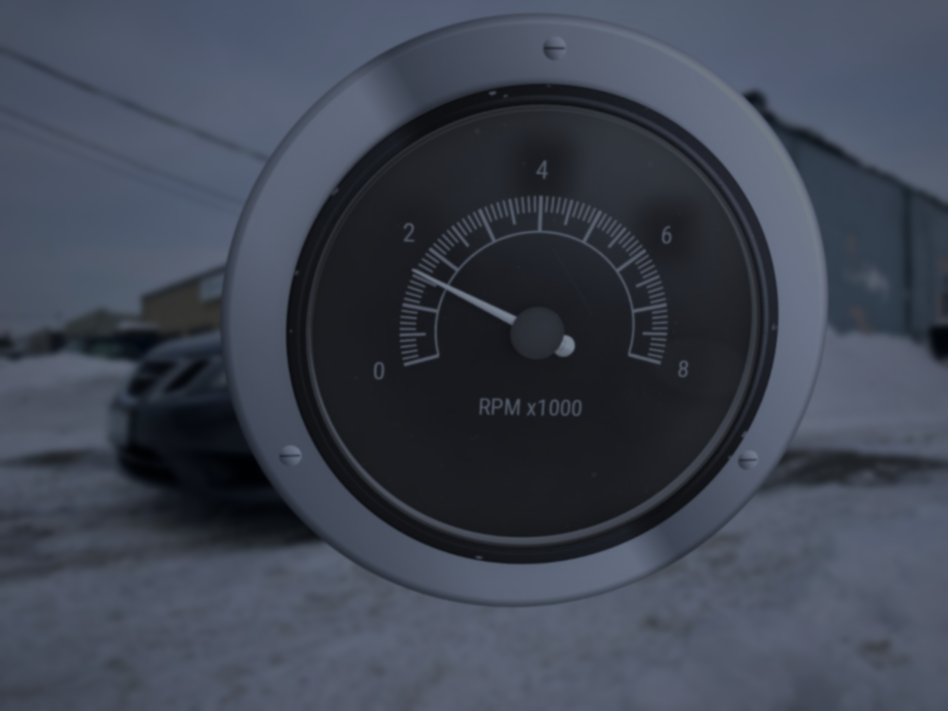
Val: rpm 1600
